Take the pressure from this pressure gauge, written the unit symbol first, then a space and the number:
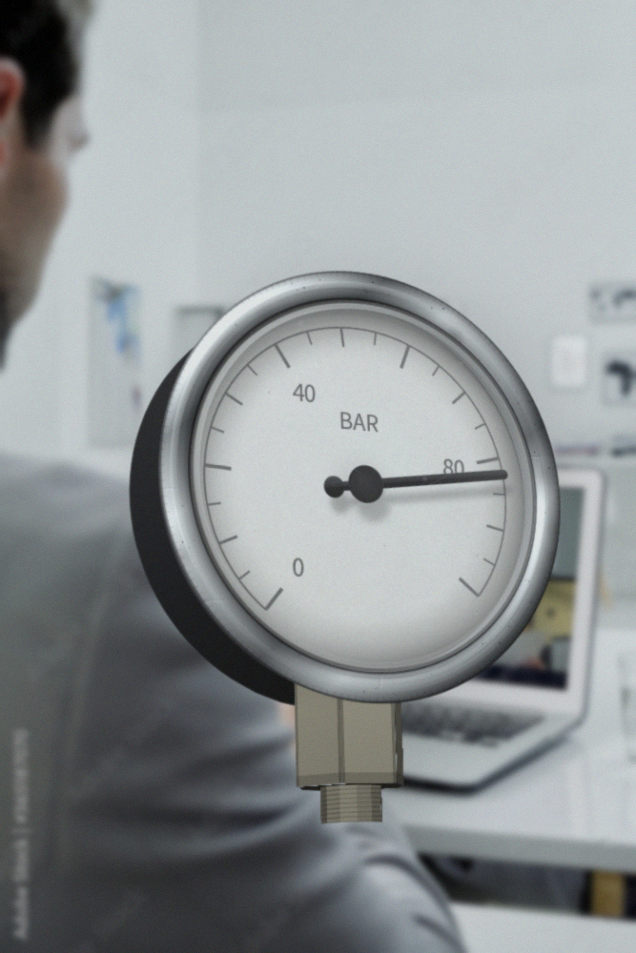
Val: bar 82.5
